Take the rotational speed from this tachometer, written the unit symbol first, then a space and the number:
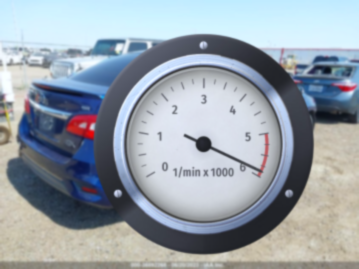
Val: rpm 5875
